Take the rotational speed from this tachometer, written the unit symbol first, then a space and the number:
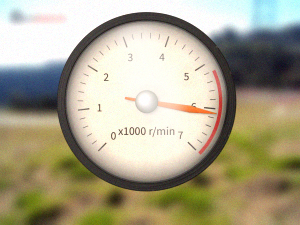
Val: rpm 6100
